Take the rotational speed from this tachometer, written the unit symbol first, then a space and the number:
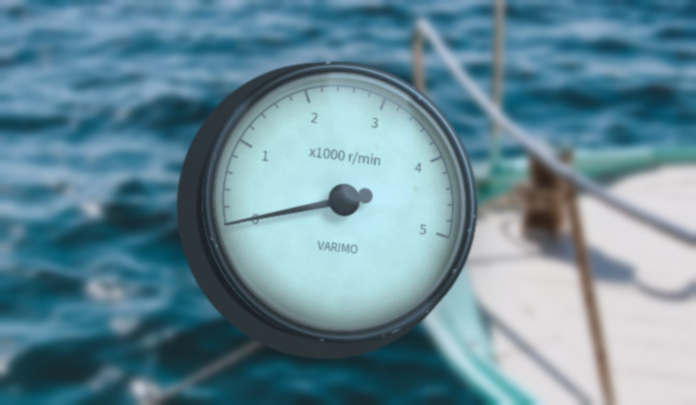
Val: rpm 0
